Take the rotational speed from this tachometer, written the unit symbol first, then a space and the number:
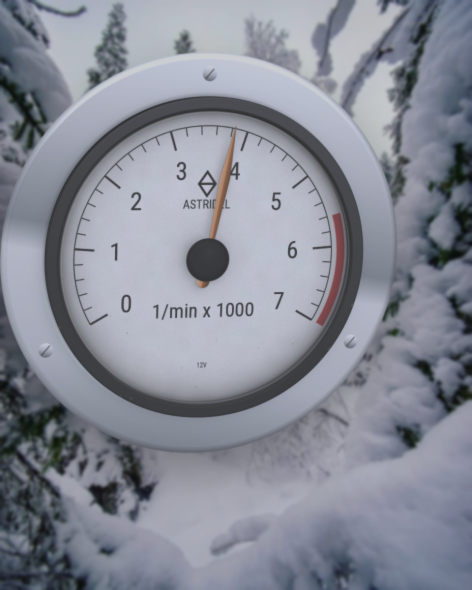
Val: rpm 3800
